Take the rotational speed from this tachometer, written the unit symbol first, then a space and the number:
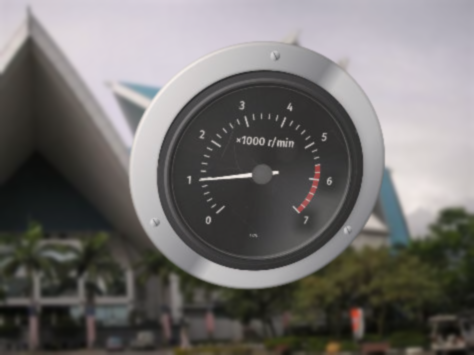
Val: rpm 1000
